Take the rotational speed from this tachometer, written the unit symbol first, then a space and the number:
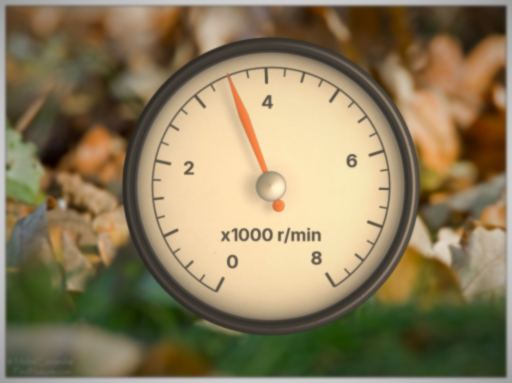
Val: rpm 3500
